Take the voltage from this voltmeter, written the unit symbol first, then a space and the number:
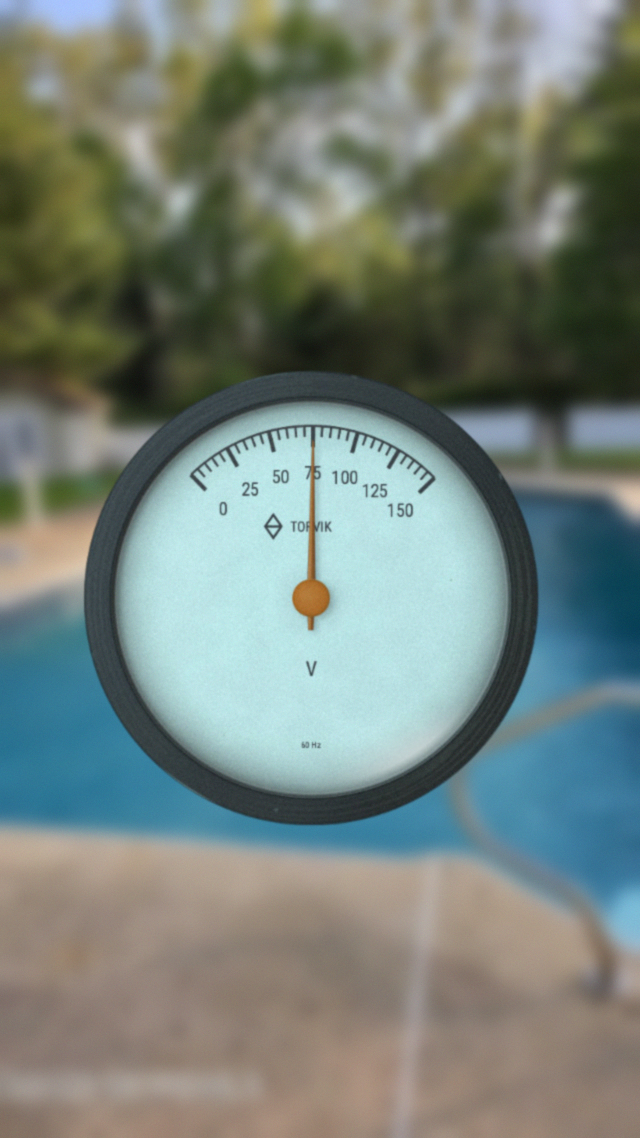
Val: V 75
